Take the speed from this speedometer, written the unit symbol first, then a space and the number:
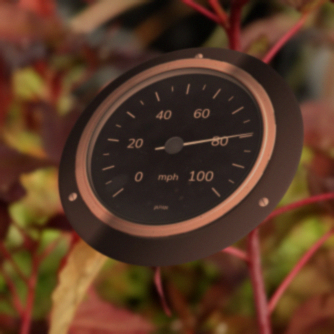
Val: mph 80
